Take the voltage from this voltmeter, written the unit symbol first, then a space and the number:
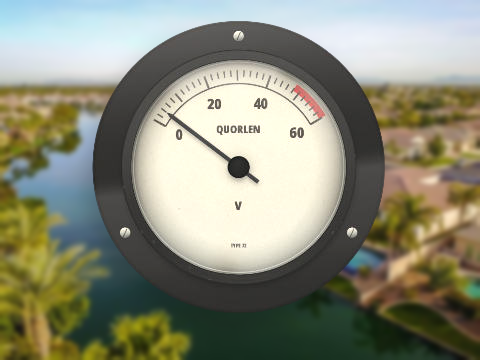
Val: V 4
